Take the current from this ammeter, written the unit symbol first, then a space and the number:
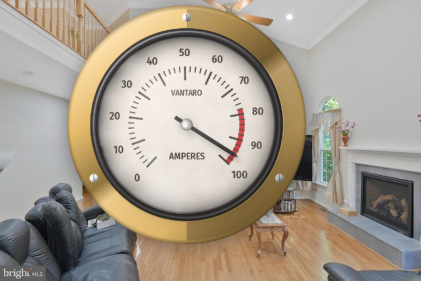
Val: A 96
